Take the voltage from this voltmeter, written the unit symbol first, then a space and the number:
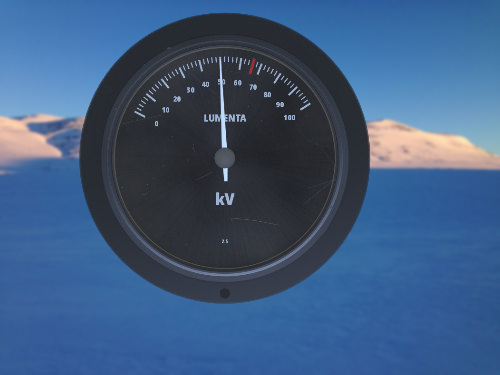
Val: kV 50
